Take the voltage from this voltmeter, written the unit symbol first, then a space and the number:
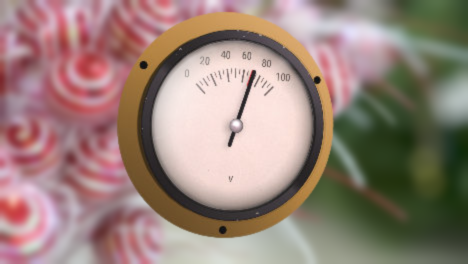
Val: V 70
